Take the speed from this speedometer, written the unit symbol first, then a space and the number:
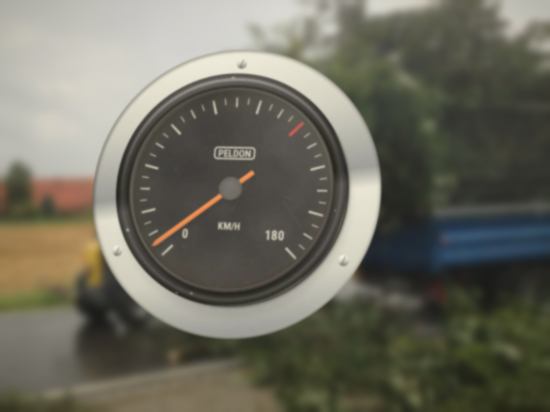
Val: km/h 5
